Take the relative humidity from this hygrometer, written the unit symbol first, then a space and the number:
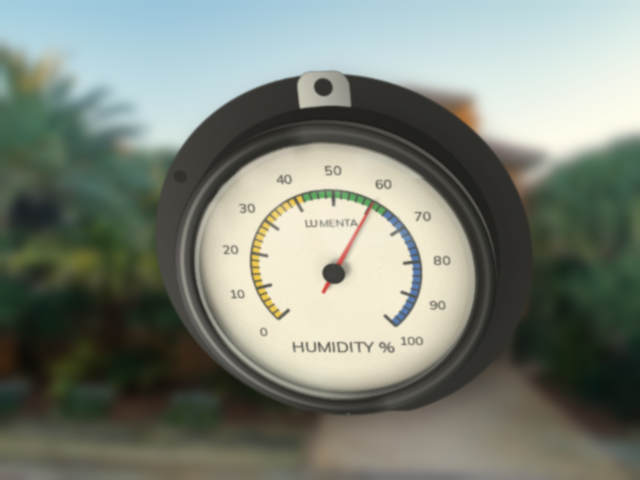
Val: % 60
